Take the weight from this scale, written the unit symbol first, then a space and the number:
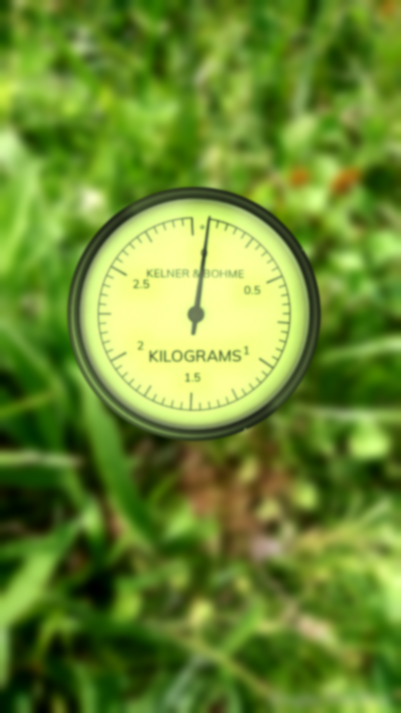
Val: kg 0
